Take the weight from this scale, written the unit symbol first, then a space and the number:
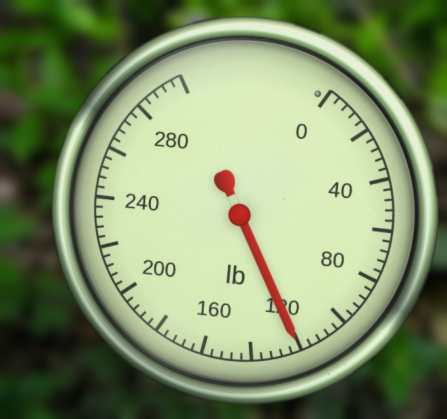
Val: lb 120
